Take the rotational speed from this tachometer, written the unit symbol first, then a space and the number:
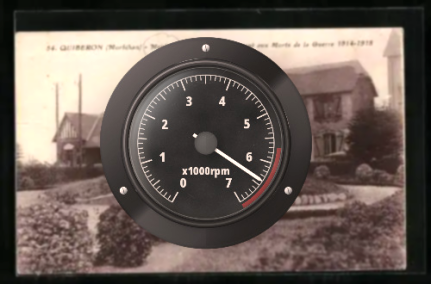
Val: rpm 6400
